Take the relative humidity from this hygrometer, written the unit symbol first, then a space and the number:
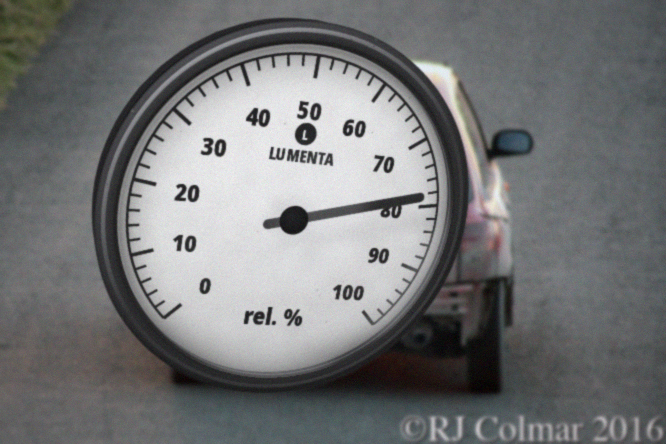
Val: % 78
